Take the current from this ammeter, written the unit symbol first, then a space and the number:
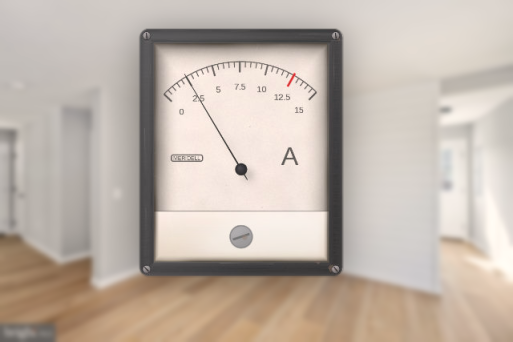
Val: A 2.5
